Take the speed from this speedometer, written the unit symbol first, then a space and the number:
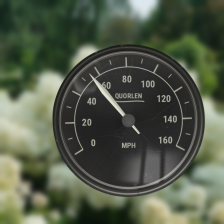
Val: mph 55
